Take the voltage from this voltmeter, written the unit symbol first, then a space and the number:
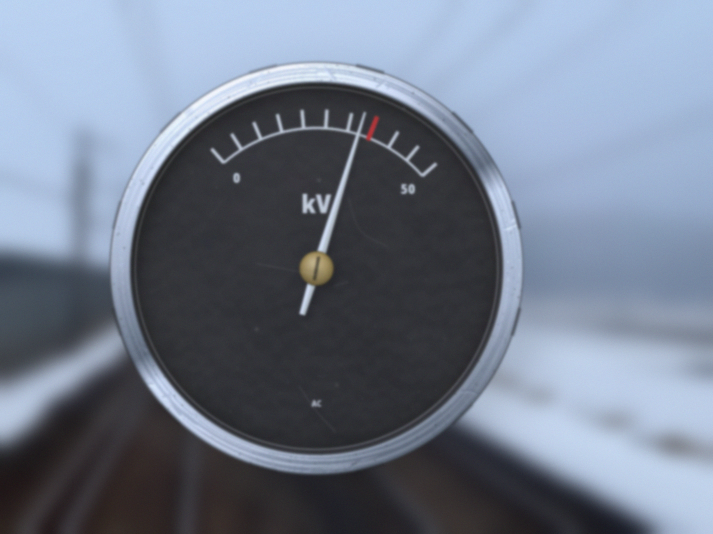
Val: kV 32.5
